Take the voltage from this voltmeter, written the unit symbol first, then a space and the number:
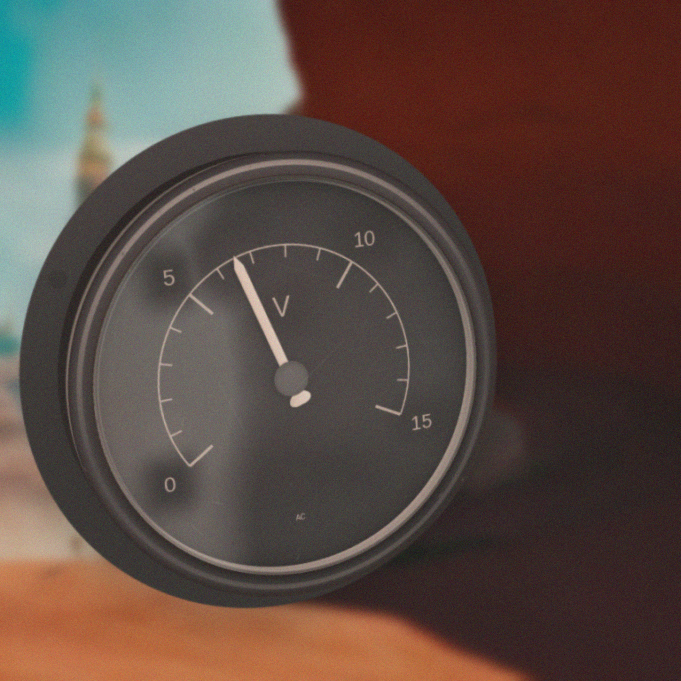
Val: V 6.5
